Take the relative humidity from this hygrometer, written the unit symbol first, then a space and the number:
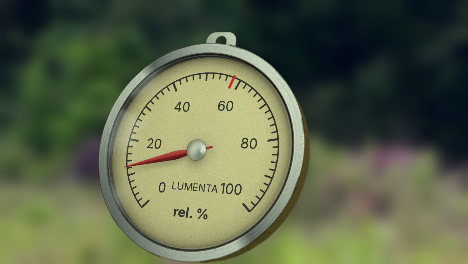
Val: % 12
